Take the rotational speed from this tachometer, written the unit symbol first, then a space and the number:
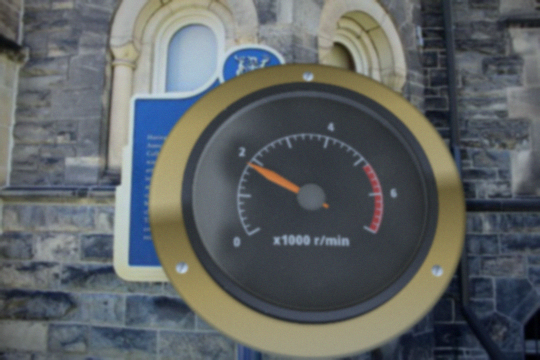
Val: rpm 1800
